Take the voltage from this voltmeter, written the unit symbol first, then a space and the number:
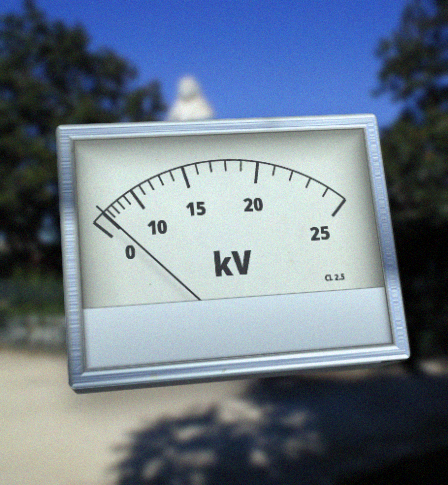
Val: kV 5
